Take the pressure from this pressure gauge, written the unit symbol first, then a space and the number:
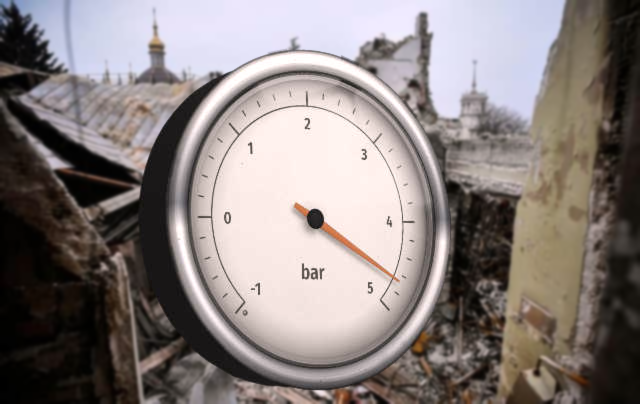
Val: bar 4.7
